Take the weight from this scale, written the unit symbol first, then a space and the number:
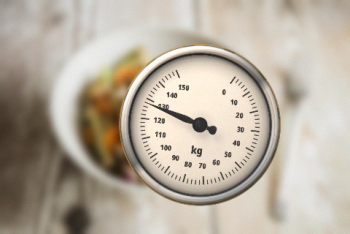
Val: kg 128
